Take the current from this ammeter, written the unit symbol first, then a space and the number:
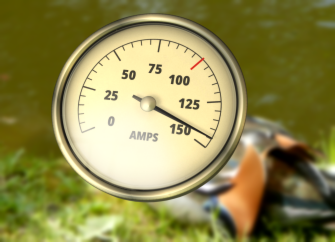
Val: A 145
